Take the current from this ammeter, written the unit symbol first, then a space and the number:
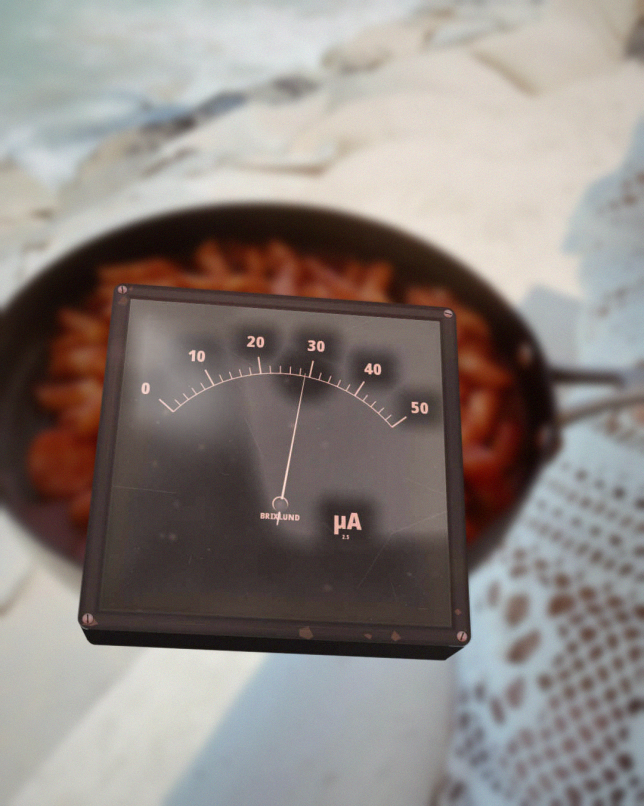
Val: µA 29
